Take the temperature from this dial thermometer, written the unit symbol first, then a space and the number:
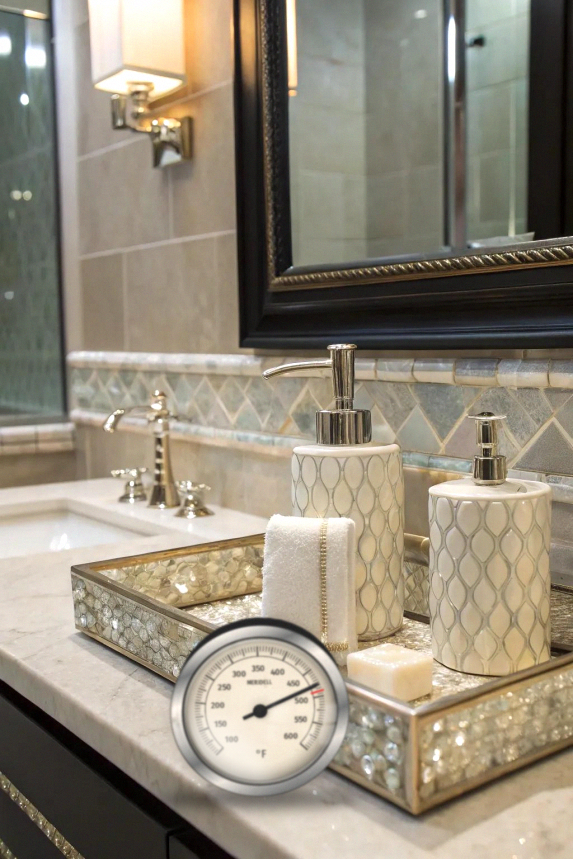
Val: °F 475
